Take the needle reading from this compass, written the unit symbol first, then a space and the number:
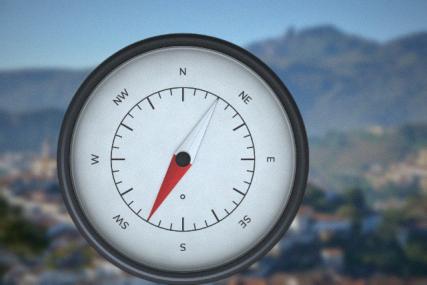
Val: ° 210
